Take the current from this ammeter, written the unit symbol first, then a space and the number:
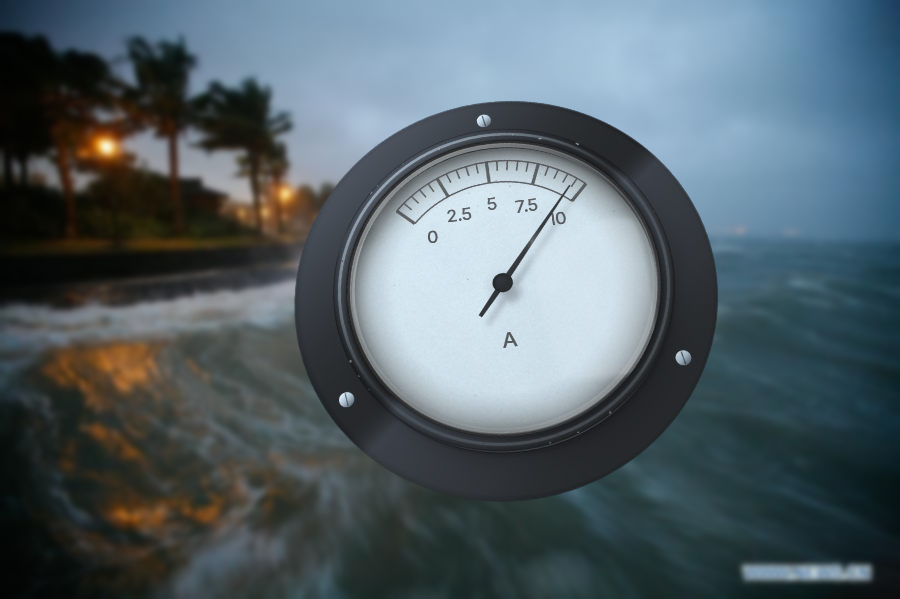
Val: A 9.5
